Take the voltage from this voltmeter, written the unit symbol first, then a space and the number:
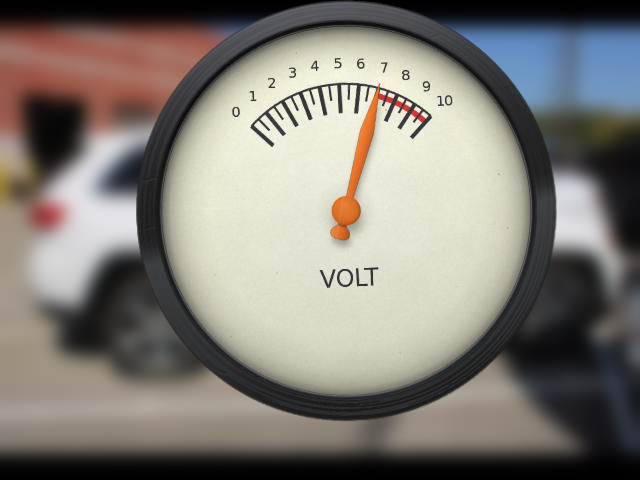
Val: V 7
